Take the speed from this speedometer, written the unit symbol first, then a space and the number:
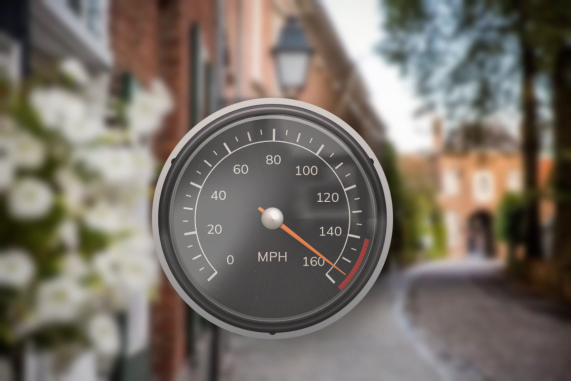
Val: mph 155
